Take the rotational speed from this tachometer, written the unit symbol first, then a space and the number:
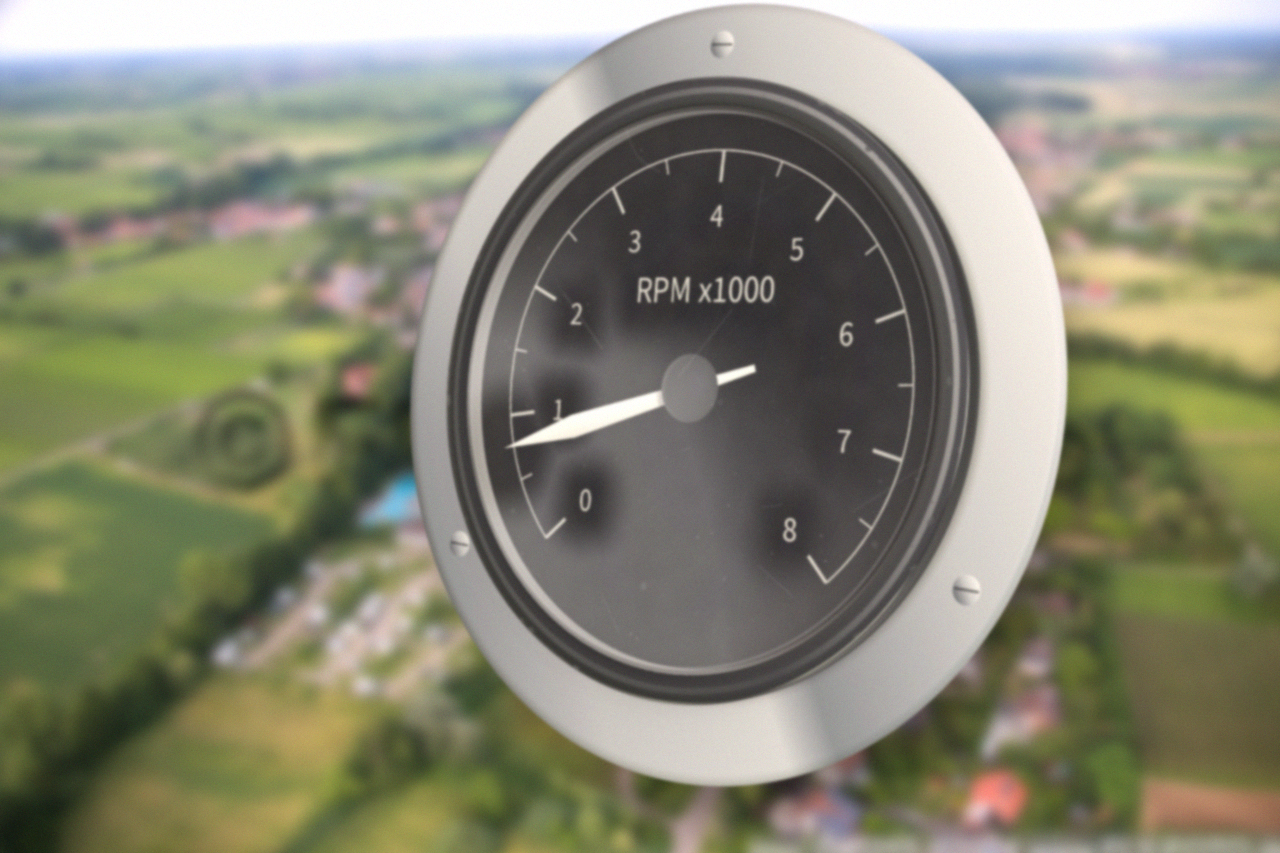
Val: rpm 750
